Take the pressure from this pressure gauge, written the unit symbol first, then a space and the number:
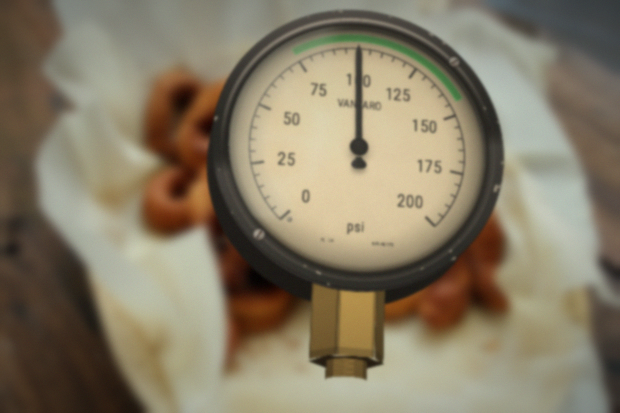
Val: psi 100
